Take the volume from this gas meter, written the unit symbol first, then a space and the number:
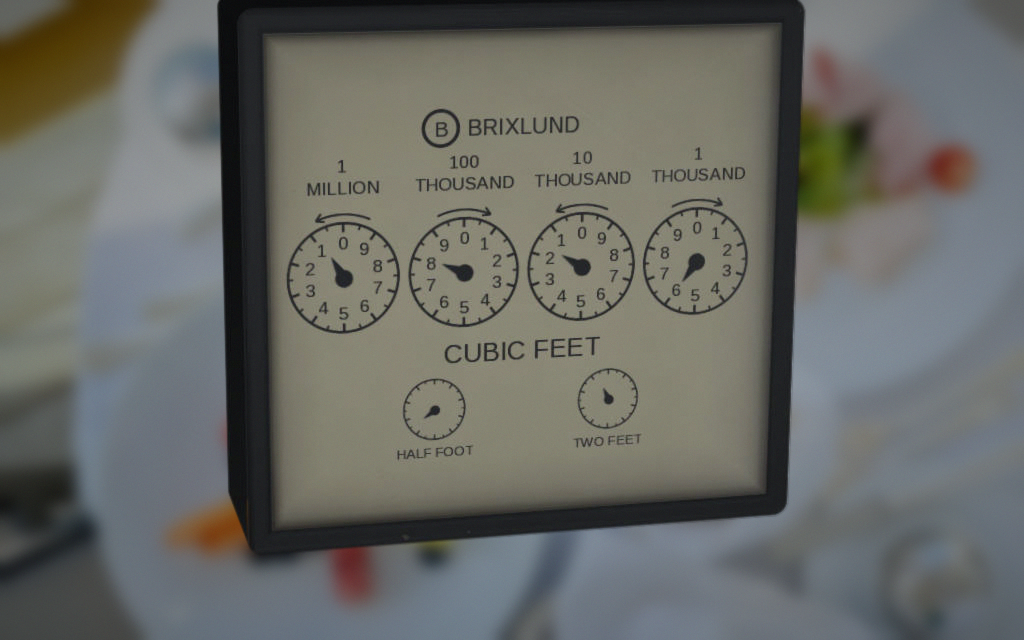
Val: ft³ 81600
